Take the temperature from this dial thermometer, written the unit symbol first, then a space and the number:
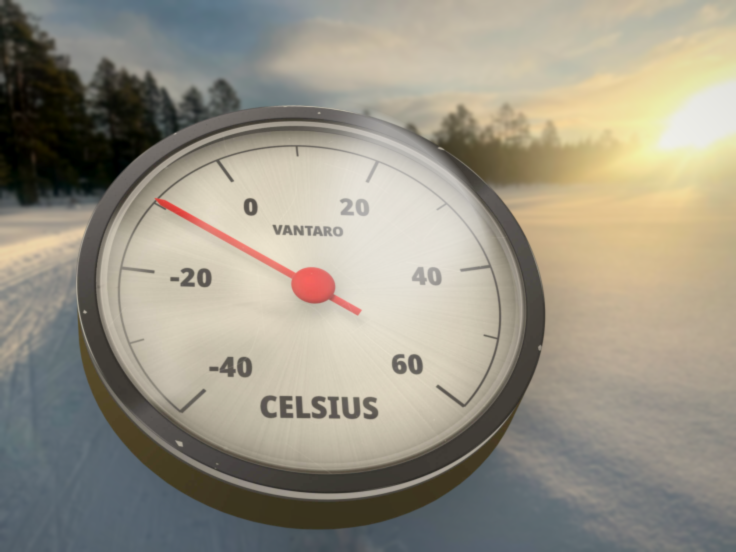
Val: °C -10
